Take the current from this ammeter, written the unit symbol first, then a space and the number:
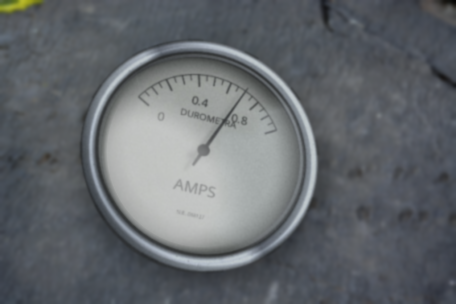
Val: A 0.7
